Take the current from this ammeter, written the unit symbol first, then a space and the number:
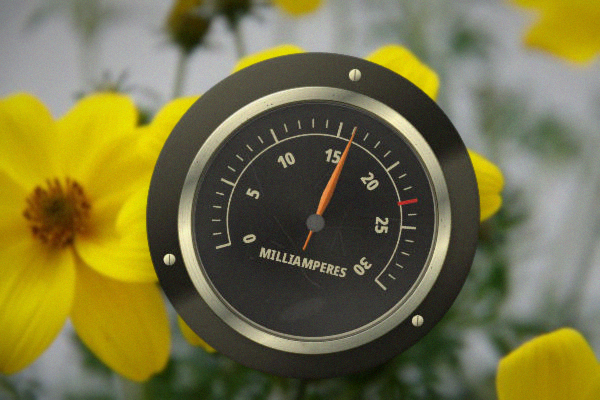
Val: mA 16
